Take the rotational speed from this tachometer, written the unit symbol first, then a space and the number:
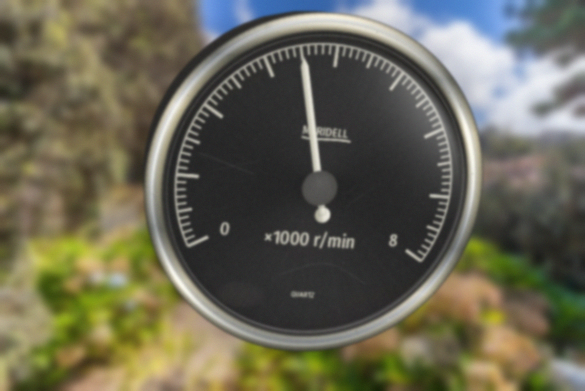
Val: rpm 3500
